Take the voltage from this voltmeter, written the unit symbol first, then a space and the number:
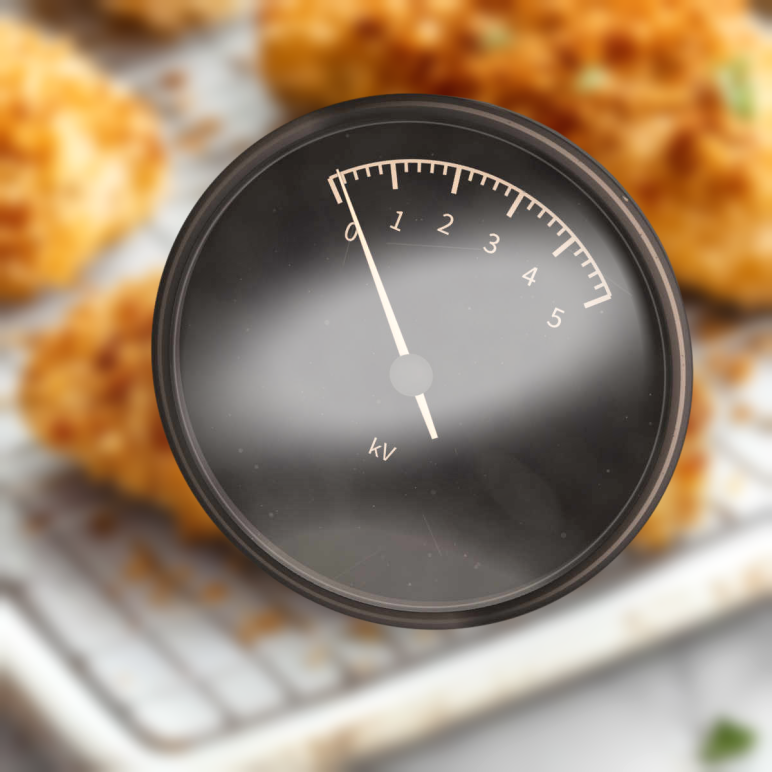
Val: kV 0.2
